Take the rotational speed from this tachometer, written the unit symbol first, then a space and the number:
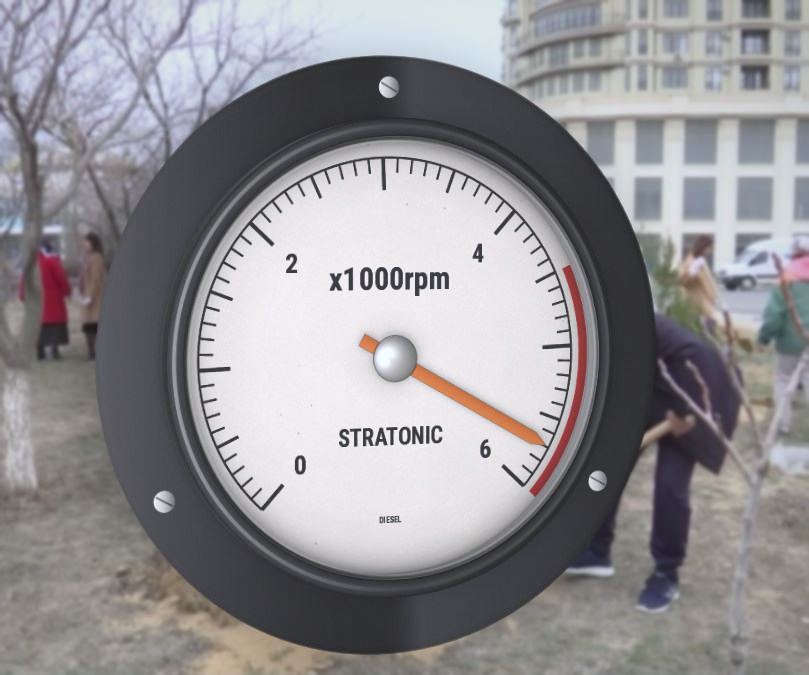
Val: rpm 5700
